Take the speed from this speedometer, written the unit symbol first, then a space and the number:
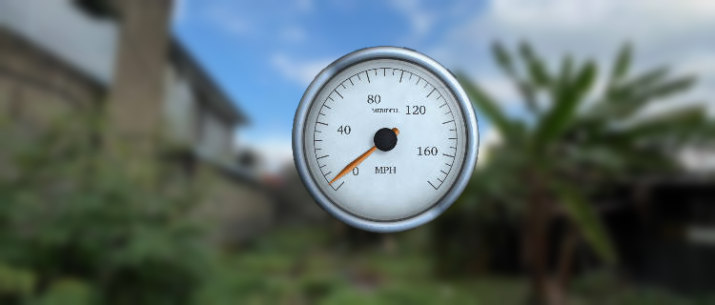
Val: mph 5
